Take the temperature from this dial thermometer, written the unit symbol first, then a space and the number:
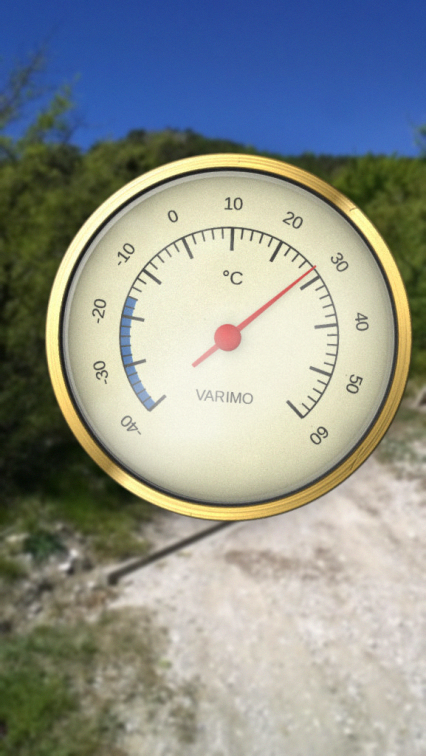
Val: °C 28
